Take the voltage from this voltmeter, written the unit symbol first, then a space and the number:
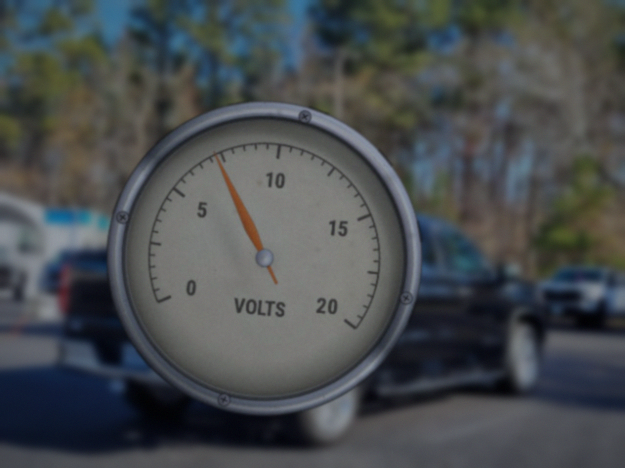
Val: V 7.25
